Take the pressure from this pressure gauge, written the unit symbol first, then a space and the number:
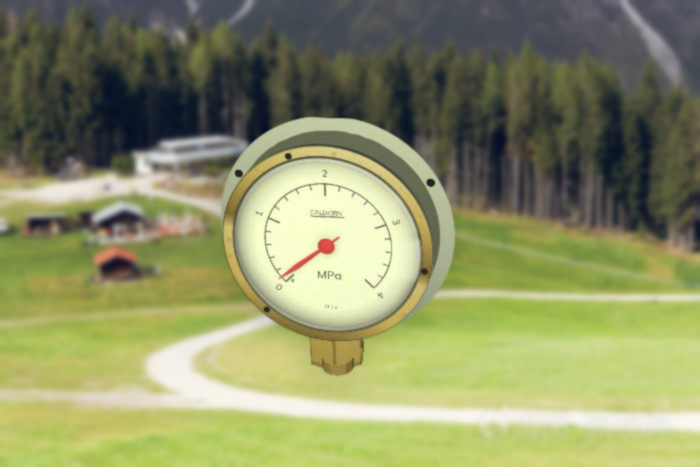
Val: MPa 0.1
